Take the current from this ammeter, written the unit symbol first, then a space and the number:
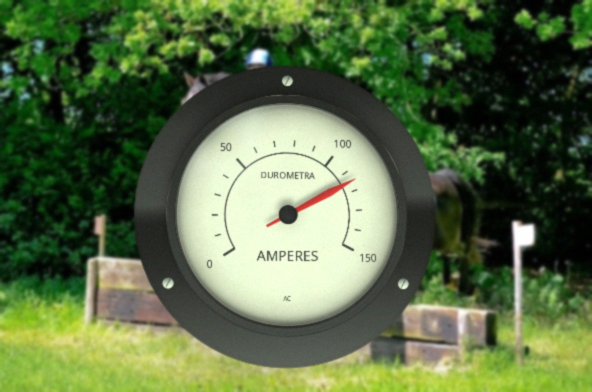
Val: A 115
